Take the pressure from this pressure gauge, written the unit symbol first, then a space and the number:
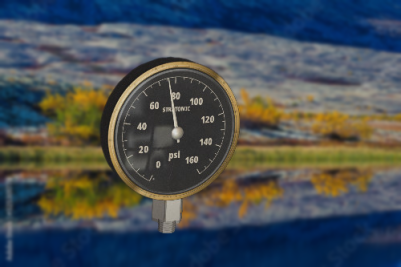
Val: psi 75
